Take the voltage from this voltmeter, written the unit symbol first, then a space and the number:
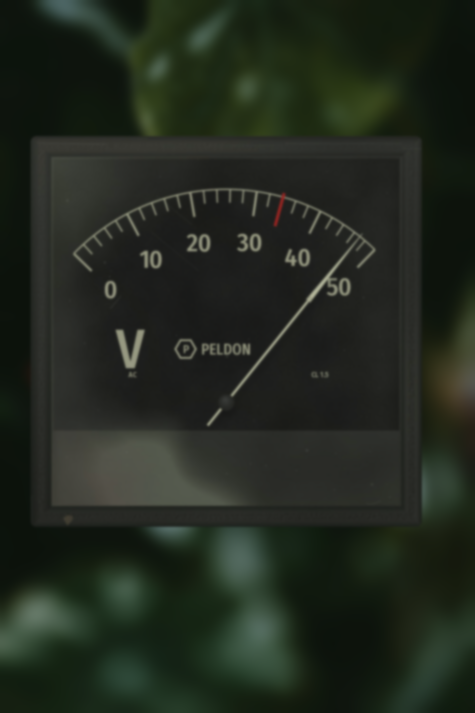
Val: V 47
